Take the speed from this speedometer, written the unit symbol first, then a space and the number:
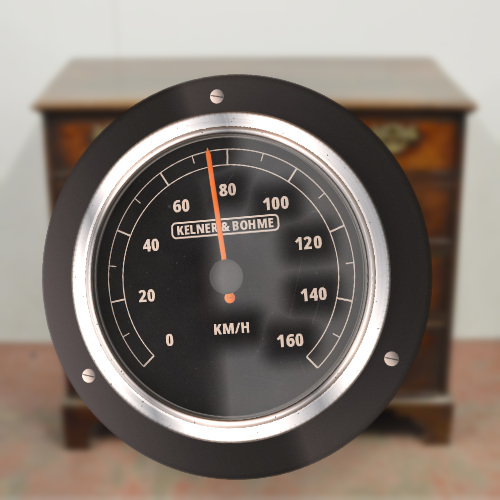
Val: km/h 75
